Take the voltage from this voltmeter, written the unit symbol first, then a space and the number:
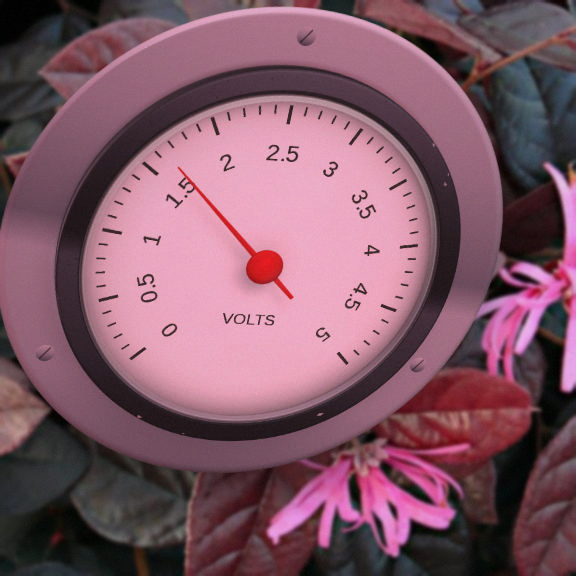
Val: V 1.65
